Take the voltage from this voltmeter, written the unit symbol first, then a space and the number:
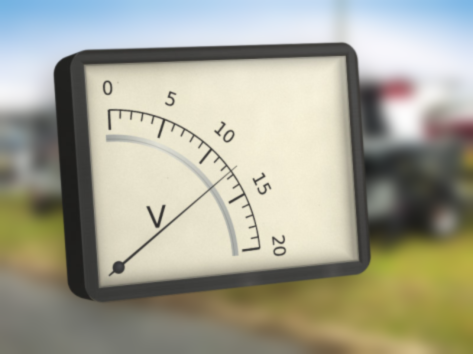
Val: V 12.5
